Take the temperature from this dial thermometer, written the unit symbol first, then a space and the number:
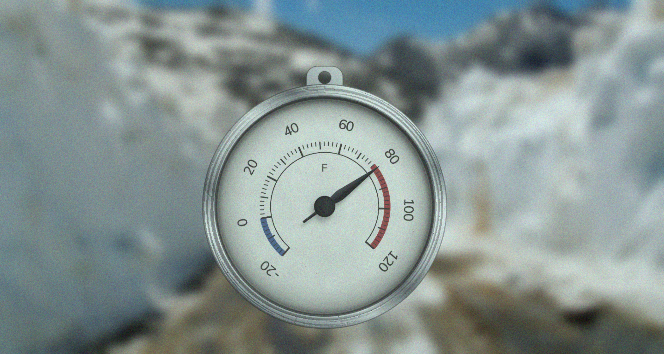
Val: °F 80
